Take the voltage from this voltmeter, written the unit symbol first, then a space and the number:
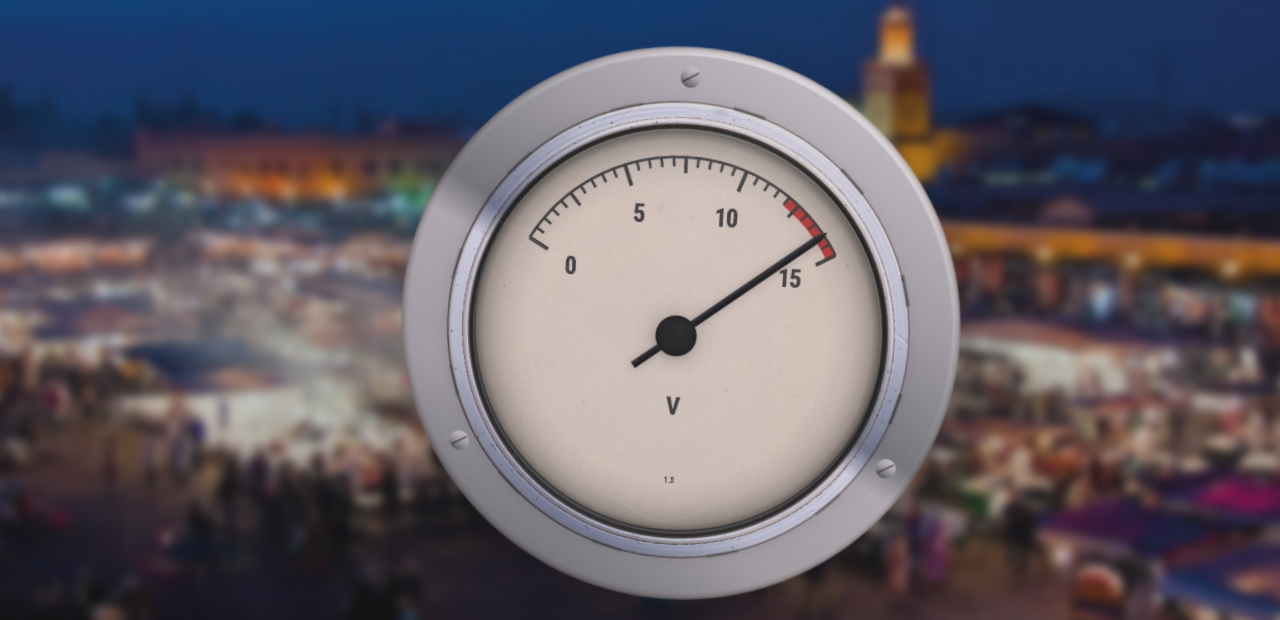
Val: V 14
